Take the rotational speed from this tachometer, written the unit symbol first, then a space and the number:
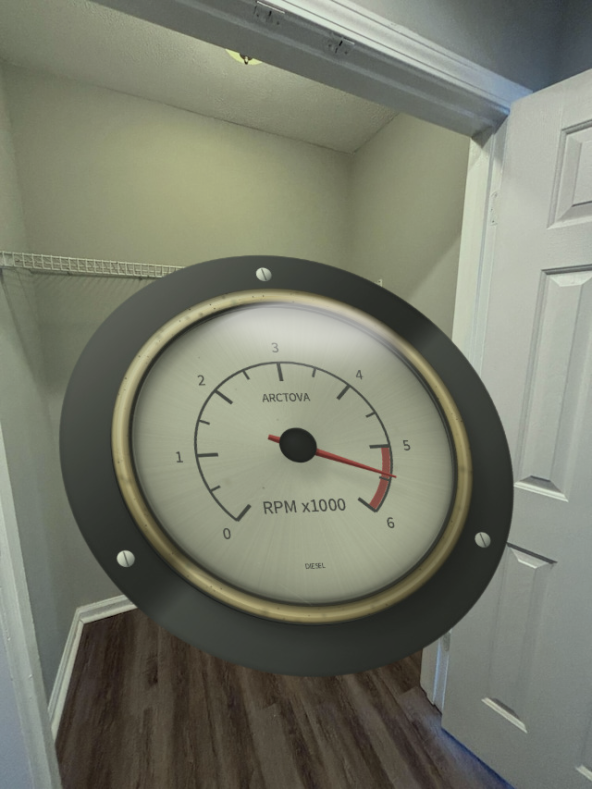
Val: rpm 5500
